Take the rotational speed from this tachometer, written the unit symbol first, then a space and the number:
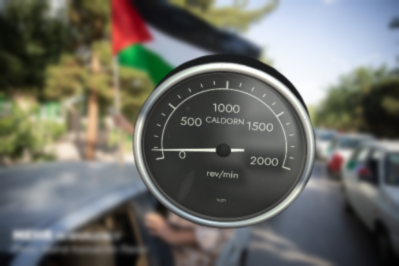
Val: rpm 100
